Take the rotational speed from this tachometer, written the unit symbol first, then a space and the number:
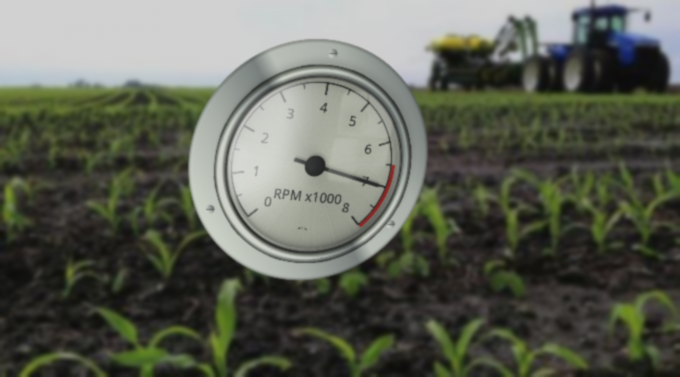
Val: rpm 7000
